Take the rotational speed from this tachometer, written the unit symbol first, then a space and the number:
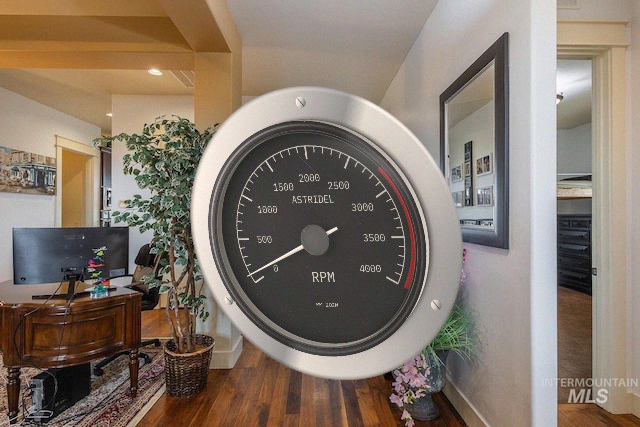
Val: rpm 100
